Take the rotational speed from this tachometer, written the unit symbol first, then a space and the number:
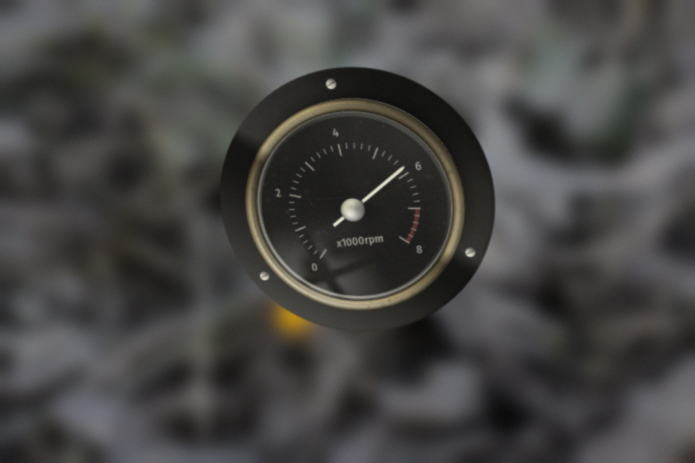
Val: rpm 5800
